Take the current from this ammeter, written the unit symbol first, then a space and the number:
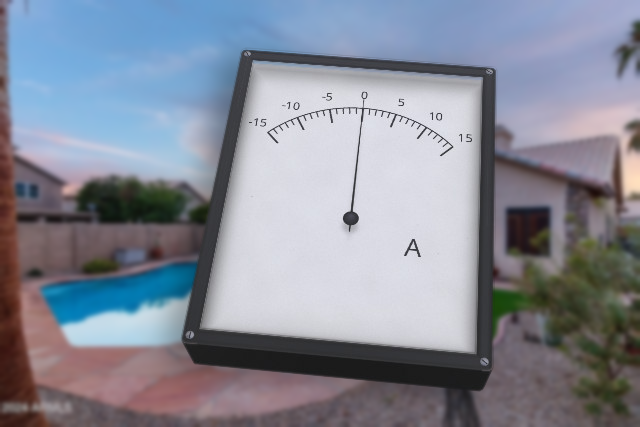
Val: A 0
